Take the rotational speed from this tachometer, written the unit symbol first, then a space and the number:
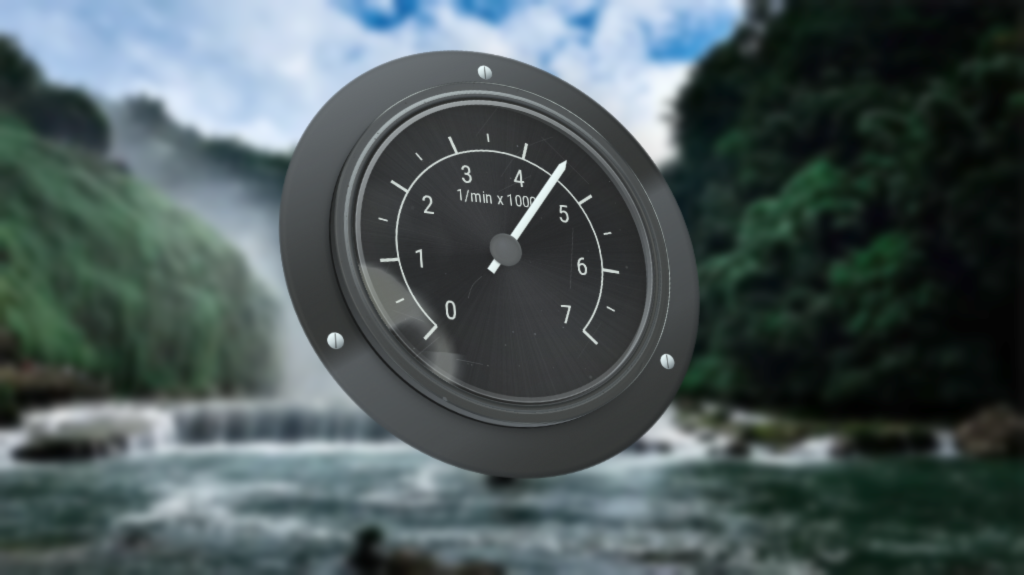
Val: rpm 4500
